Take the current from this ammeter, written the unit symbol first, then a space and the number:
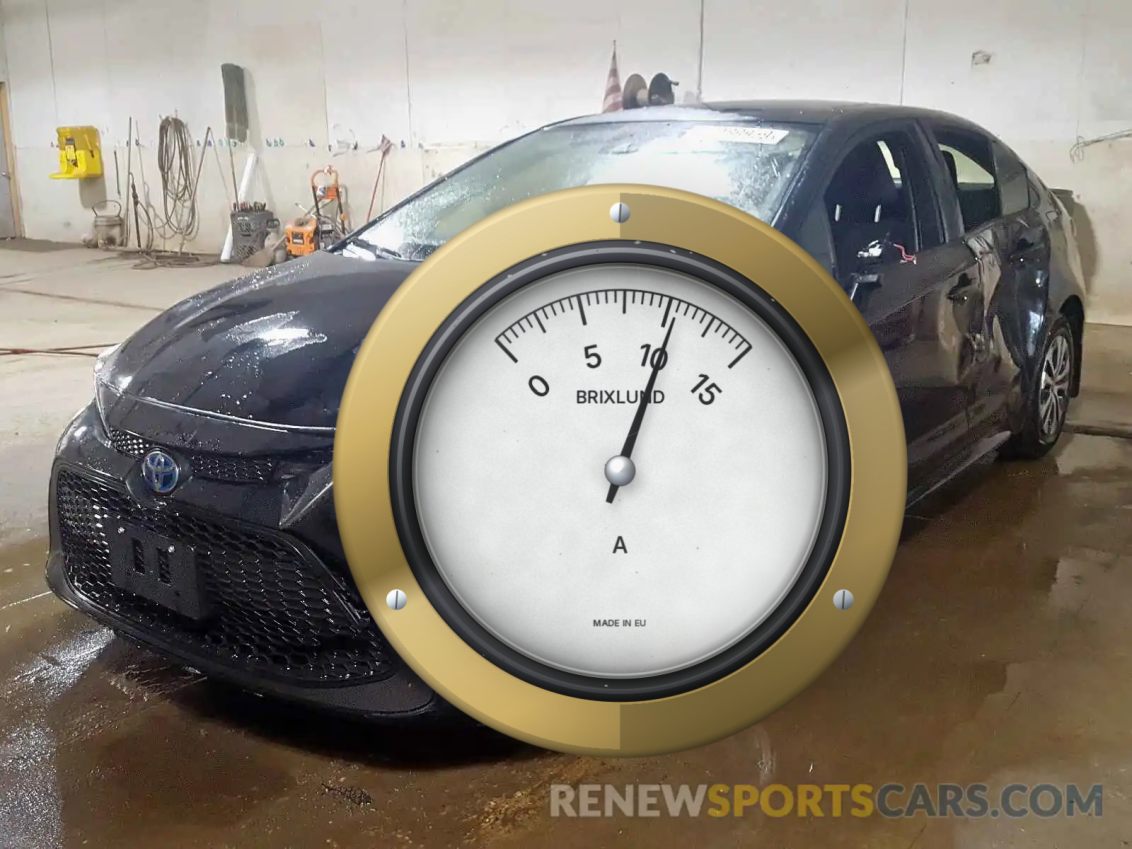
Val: A 10.5
